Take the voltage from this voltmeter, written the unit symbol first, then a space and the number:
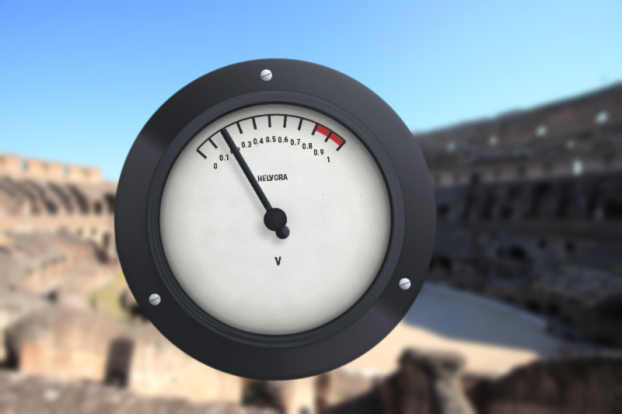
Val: V 0.2
